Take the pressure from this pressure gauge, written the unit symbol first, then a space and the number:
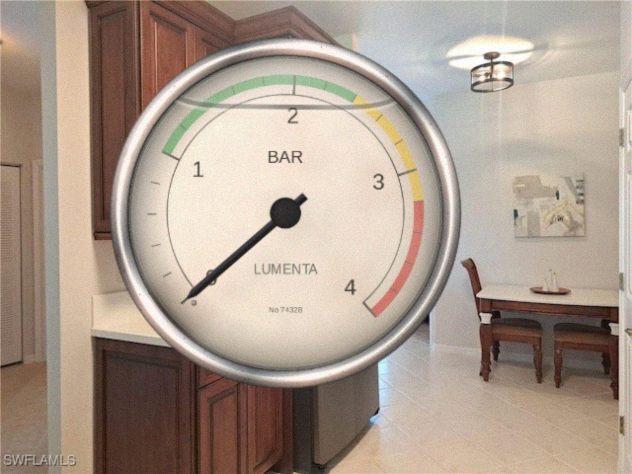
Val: bar 0
